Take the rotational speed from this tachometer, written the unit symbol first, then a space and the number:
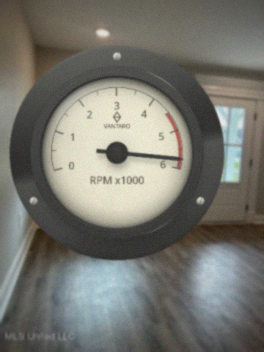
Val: rpm 5750
